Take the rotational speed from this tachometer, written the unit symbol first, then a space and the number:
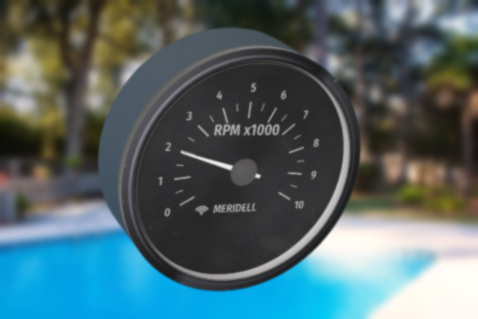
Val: rpm 2000
